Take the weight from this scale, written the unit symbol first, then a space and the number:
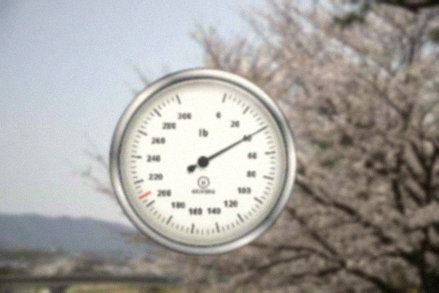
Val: lb 40
